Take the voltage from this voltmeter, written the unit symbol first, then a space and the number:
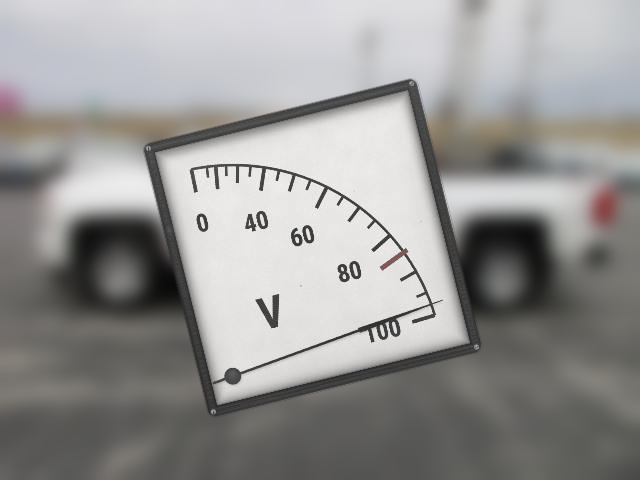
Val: V 97.5
